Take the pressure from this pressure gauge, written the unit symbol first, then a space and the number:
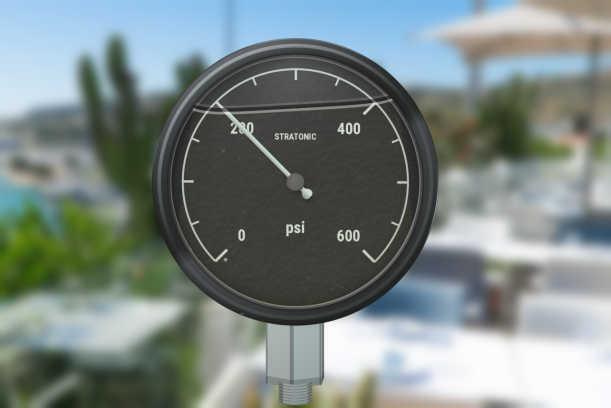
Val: psi 200
